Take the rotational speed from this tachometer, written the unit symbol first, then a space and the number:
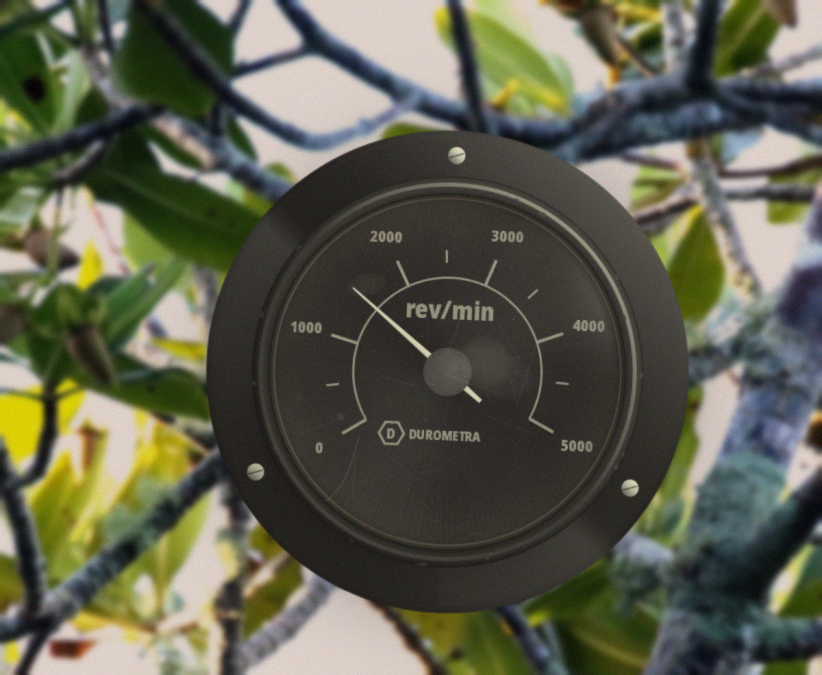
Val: rpm 1500
